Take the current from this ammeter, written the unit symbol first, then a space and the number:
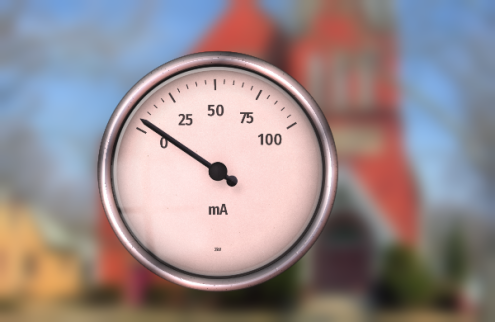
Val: mA 5
